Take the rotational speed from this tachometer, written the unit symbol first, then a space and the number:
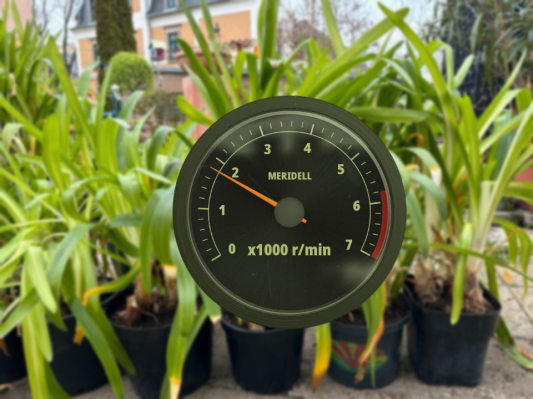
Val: rpm 1800
